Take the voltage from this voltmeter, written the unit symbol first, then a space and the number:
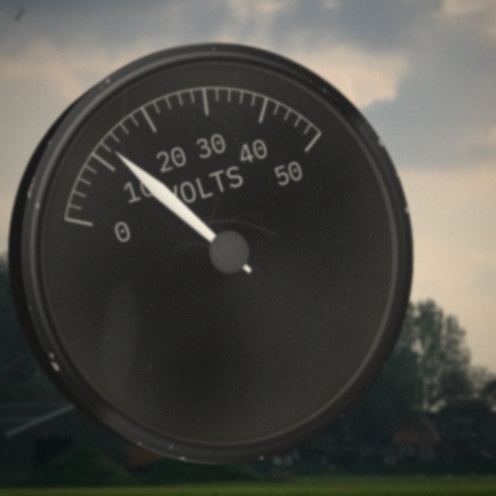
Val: V 12
